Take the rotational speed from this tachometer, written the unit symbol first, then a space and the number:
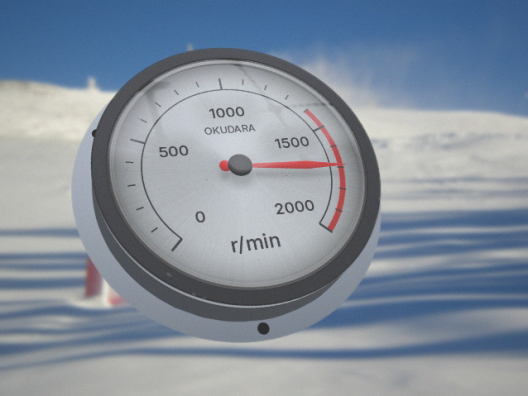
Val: rpm 1700
